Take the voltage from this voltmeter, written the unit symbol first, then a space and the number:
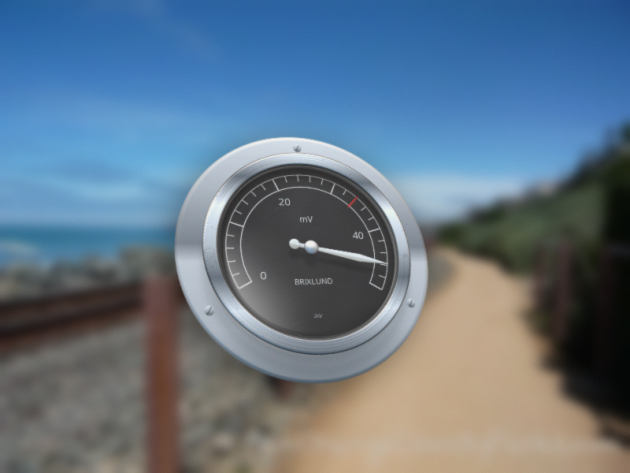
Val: mV 46
